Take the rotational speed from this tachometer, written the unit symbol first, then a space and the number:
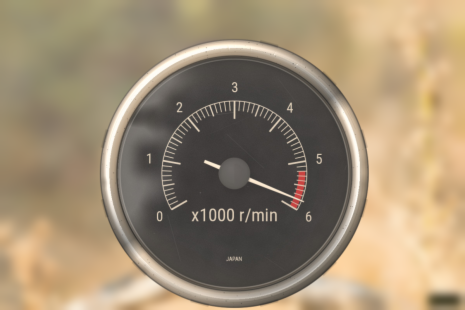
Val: rpm 5800
